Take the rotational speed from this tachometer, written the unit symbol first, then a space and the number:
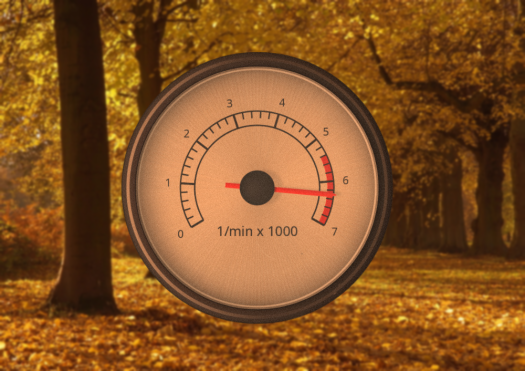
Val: rpm 6300
